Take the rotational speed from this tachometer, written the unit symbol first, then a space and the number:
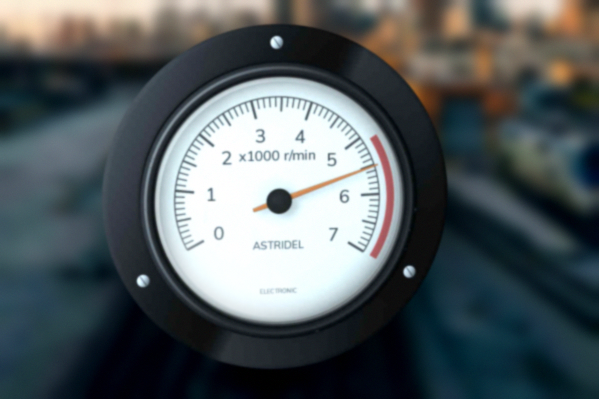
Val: rpm 5500
